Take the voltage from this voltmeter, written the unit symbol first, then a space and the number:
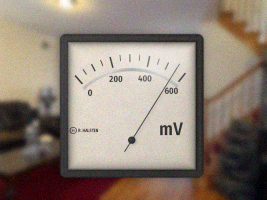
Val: mV 550
